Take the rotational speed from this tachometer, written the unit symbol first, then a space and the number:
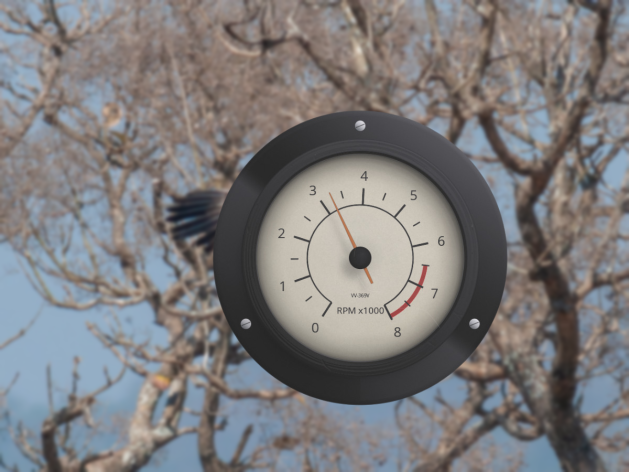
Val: rpm 3250
